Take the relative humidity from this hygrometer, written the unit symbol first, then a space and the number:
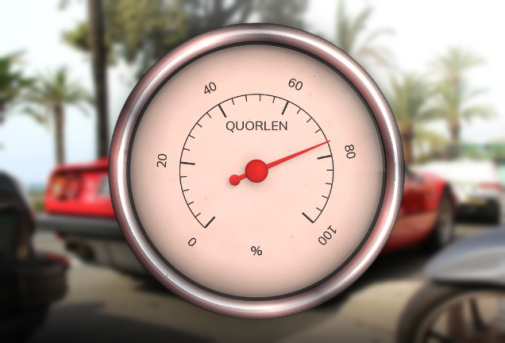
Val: % 76
